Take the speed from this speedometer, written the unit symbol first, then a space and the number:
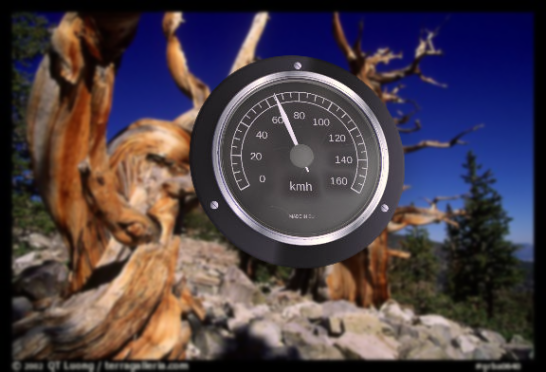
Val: km/h 65
